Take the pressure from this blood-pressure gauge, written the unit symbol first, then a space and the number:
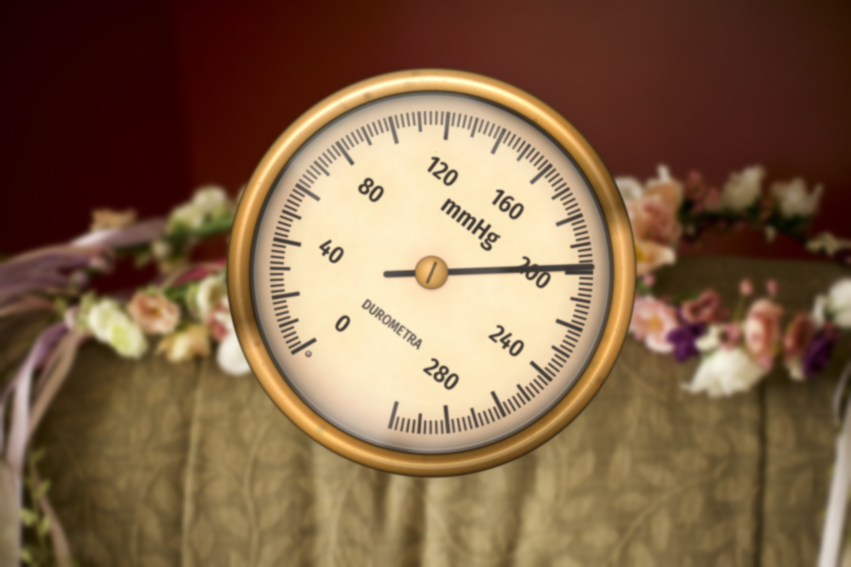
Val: mmHg 198
